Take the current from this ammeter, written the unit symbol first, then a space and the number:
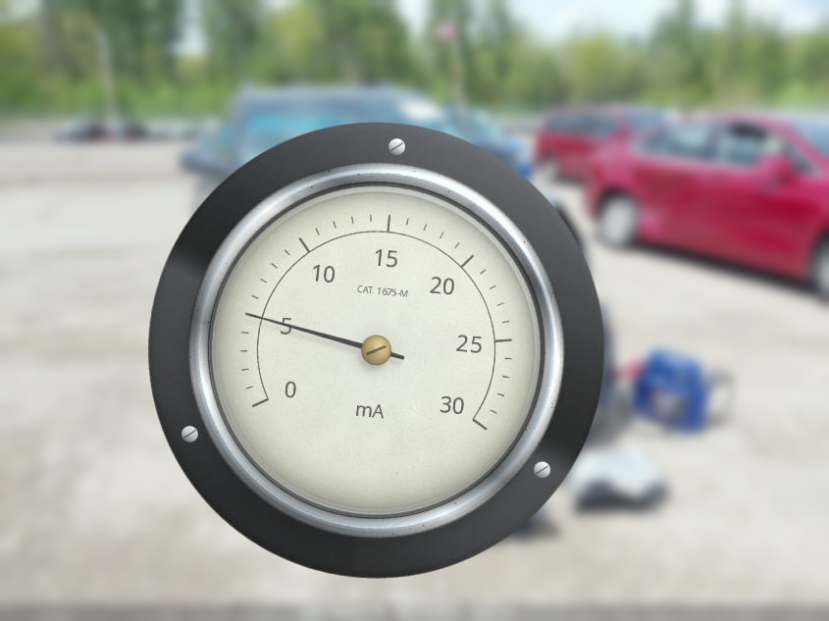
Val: mA 5
